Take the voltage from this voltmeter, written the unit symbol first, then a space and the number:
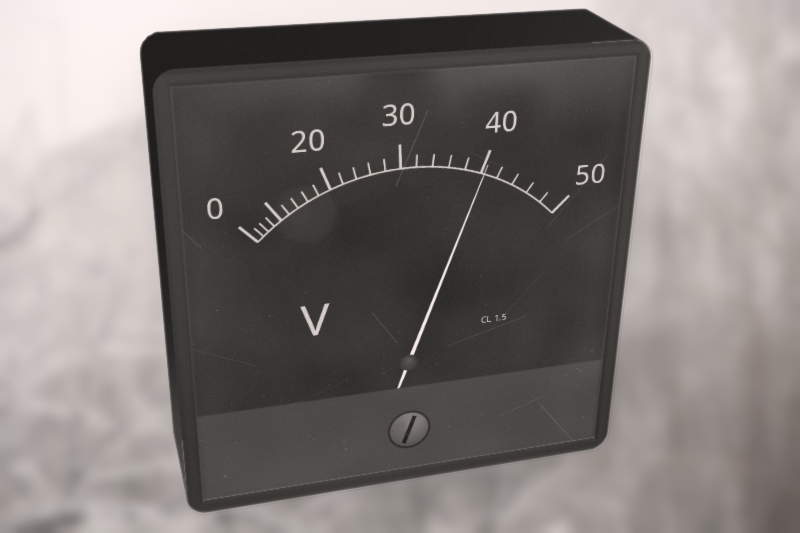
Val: V 40
